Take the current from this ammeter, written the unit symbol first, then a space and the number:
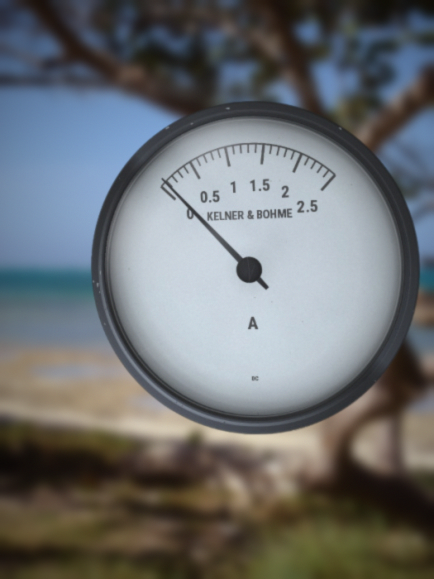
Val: A 0.1
